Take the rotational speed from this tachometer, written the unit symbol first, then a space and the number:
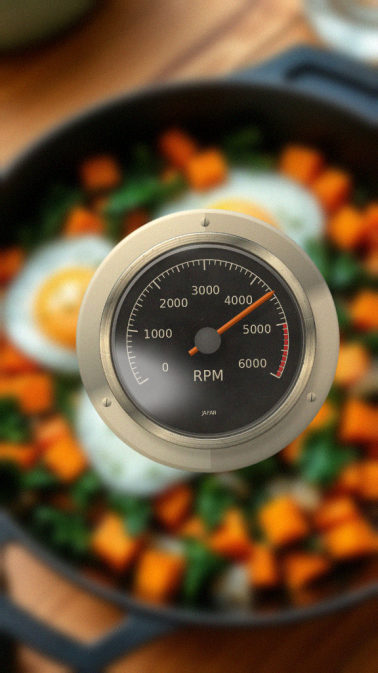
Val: rpm 4400
